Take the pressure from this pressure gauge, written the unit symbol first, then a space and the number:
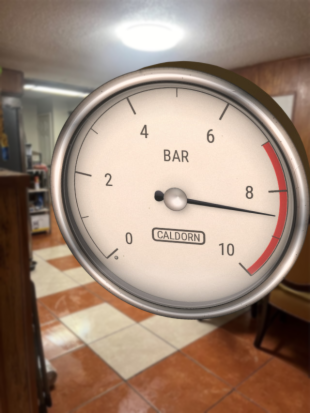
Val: bar 8.5
